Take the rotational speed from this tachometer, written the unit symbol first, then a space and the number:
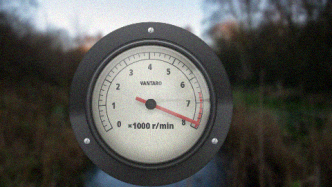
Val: rpm 7800
